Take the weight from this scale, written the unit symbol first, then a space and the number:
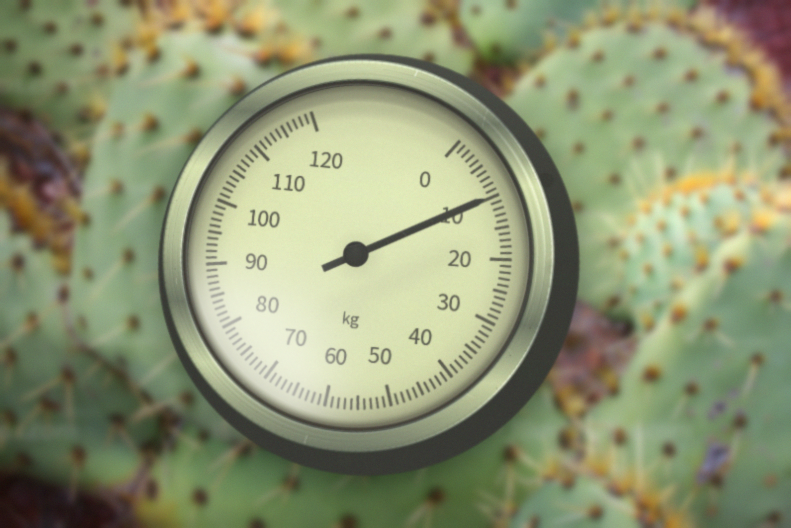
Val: kg 10
